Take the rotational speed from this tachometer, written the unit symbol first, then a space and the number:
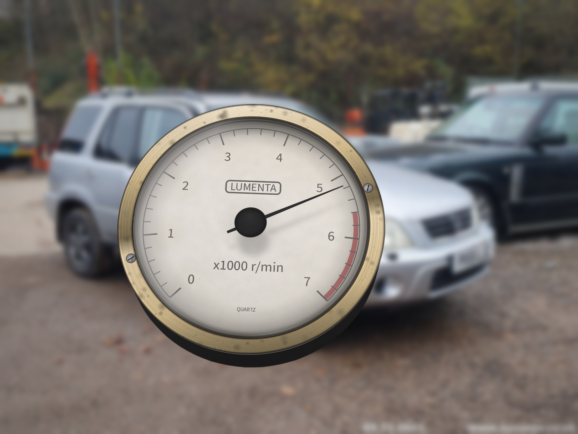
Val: rpm 5200
